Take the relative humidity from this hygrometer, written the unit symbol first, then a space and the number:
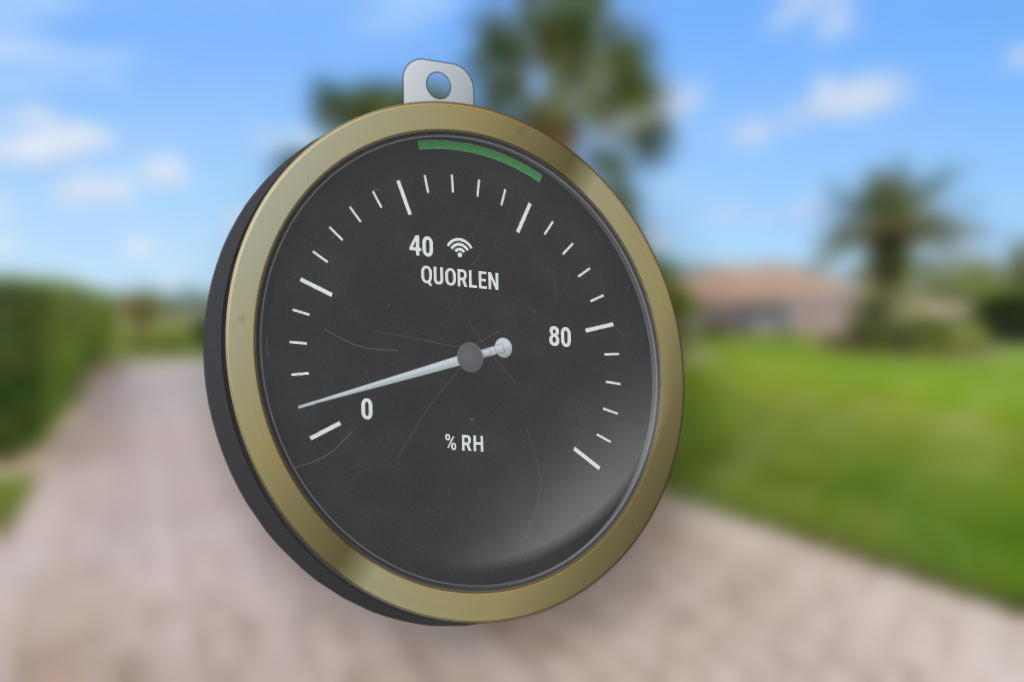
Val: % 4
